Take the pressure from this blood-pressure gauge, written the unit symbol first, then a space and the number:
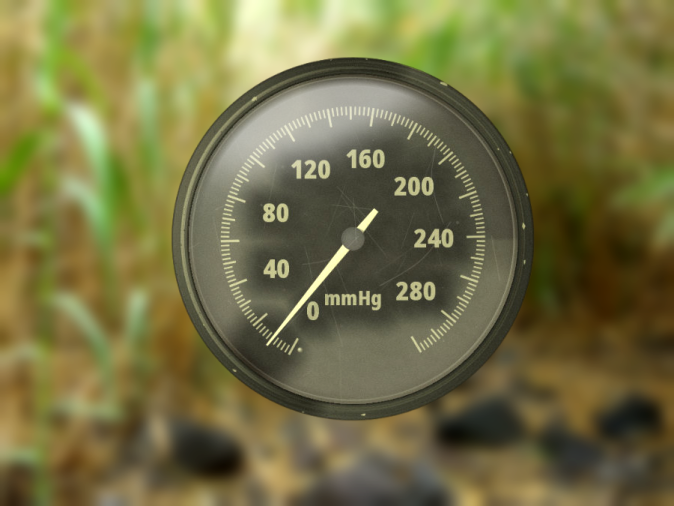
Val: mmHg 10
